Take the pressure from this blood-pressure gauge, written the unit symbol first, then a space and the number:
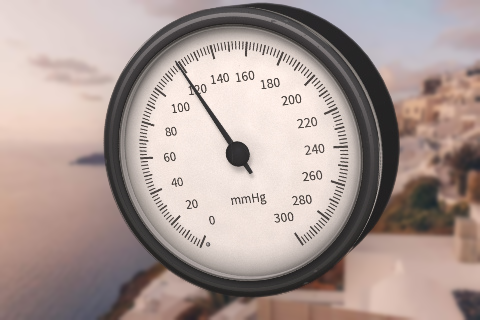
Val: mmHg 120
